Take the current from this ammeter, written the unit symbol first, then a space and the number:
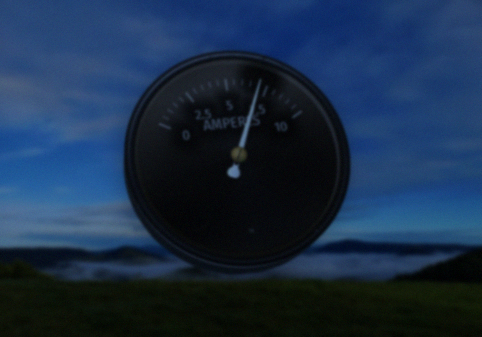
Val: A 7
